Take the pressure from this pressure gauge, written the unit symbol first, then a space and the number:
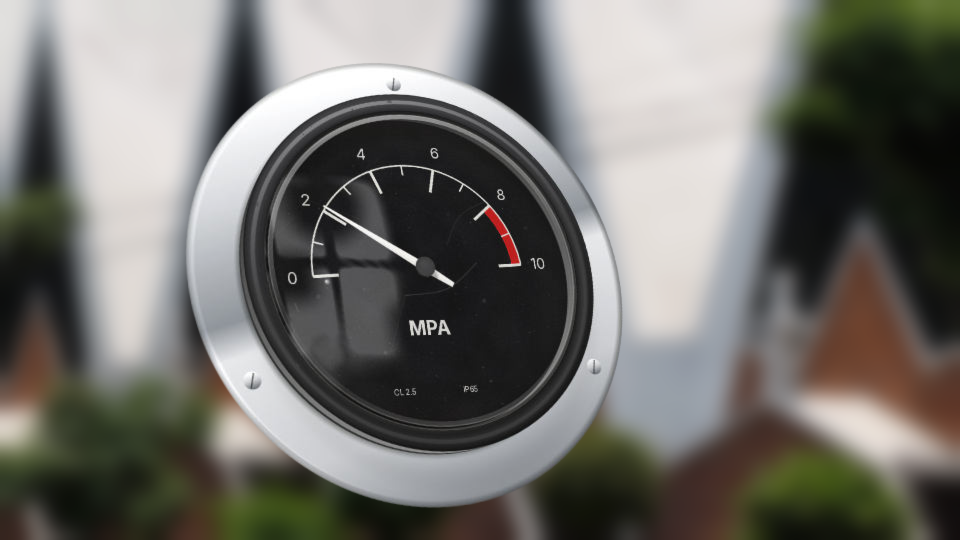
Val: MPa 2
